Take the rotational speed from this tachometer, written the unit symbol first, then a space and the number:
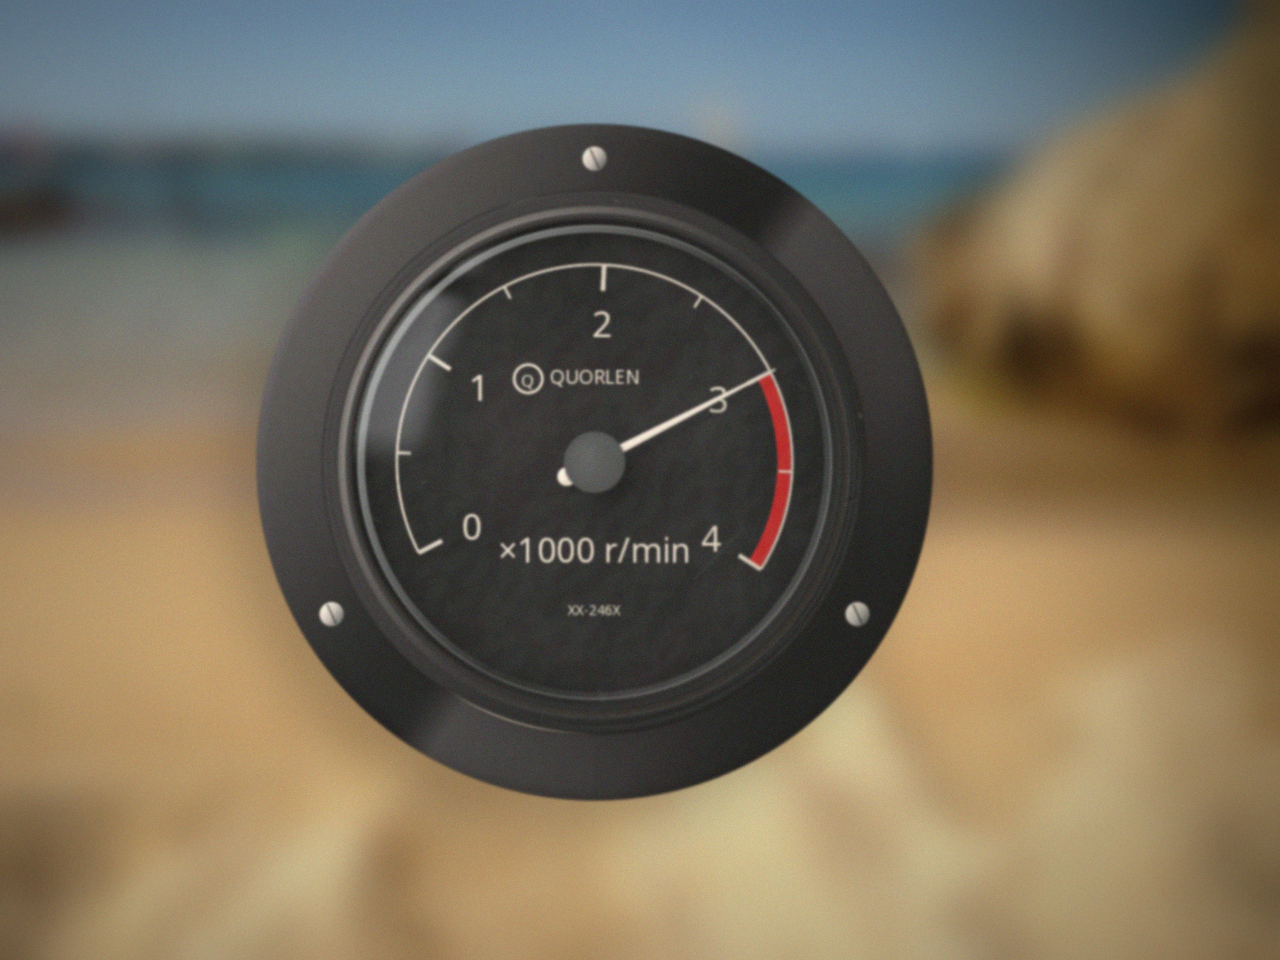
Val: rpm 3000
